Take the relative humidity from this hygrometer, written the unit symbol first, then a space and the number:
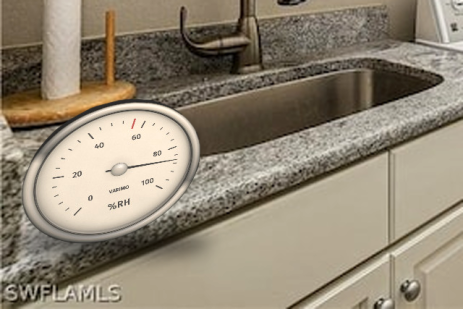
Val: % 86
